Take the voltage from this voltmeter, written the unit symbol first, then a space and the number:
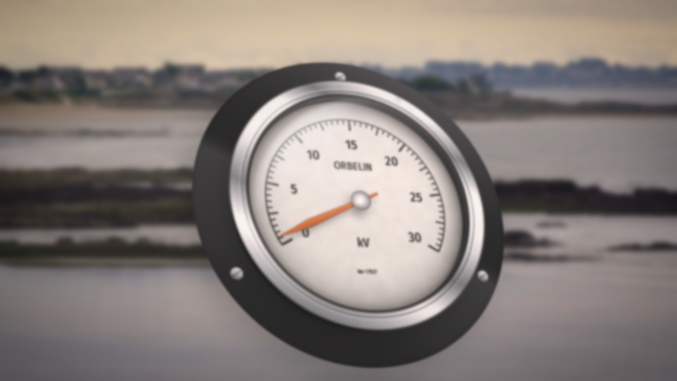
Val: kV 0.5
